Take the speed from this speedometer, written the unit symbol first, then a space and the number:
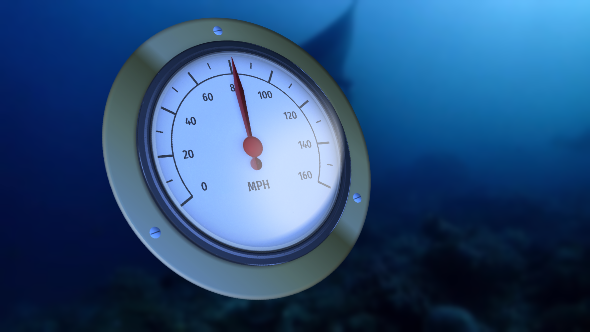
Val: mph 80
